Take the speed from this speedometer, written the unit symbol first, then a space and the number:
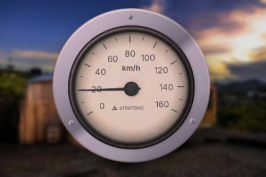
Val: km/h 20
